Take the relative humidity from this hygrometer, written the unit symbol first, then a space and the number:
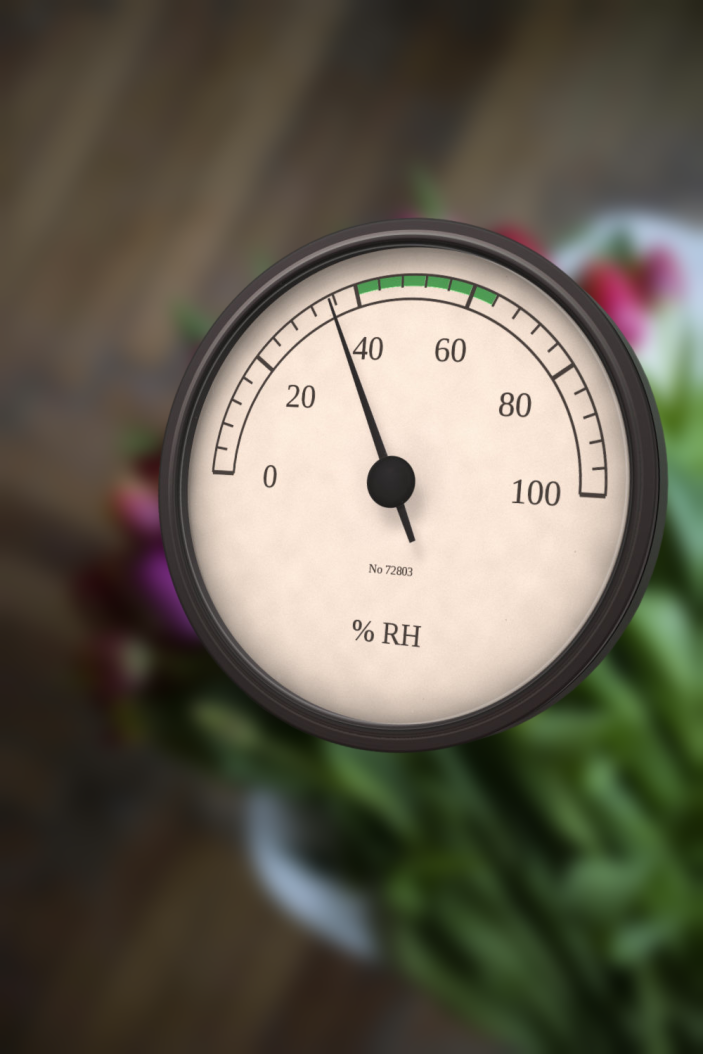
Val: % 36
